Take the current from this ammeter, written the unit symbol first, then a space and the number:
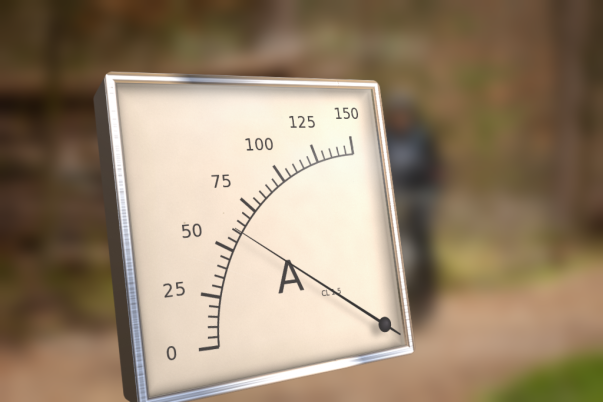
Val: A 60
